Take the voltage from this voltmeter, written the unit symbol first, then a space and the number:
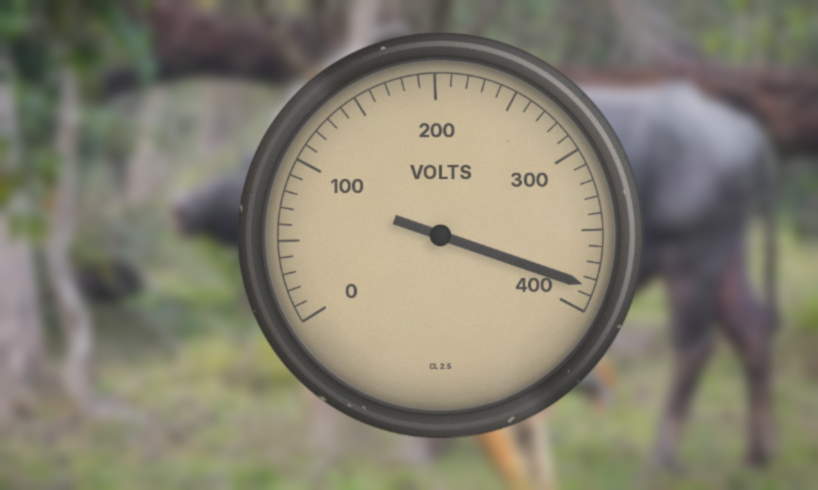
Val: V 385
